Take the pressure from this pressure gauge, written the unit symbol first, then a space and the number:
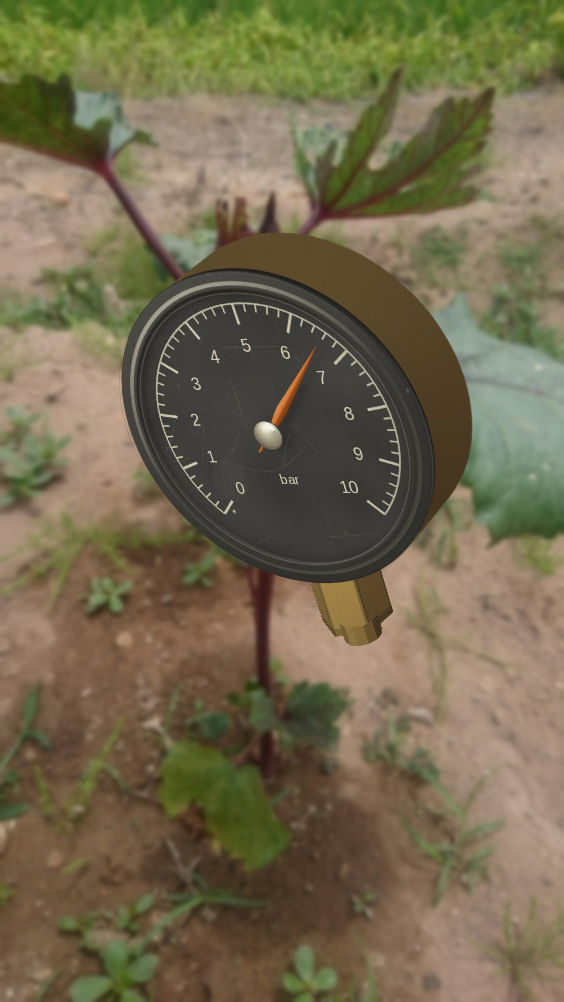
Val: bar 6.6
